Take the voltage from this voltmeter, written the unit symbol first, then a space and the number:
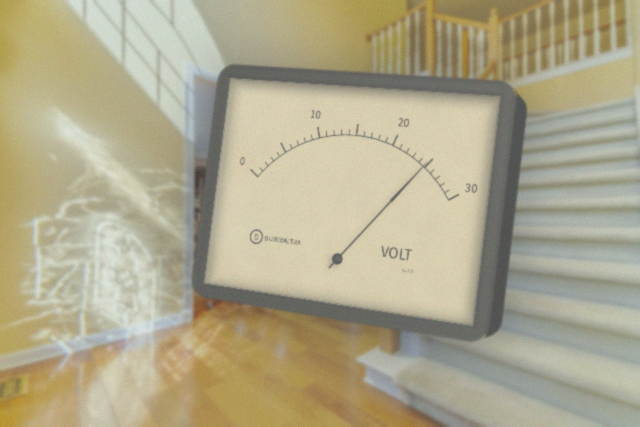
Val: V 25
